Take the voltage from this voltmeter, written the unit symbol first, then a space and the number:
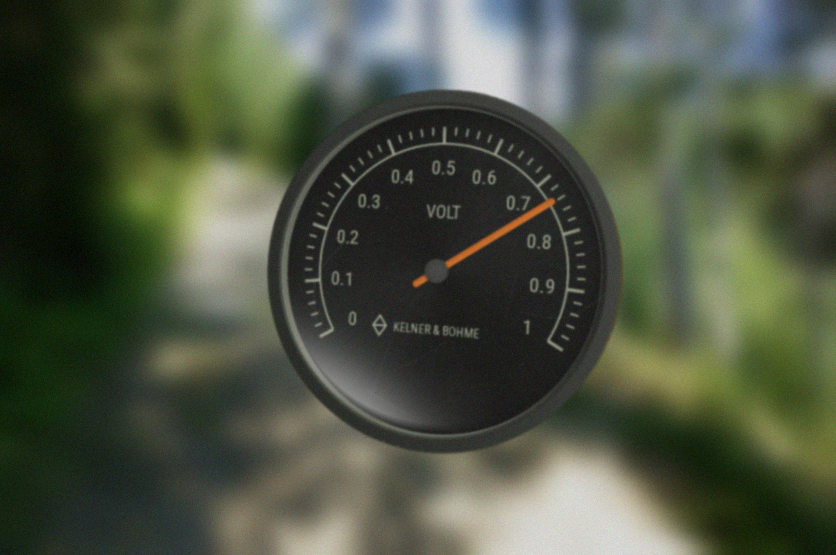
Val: V 0.74
